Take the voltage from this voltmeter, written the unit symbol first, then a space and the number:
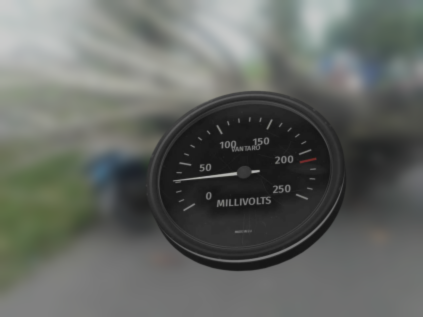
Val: mV 30
